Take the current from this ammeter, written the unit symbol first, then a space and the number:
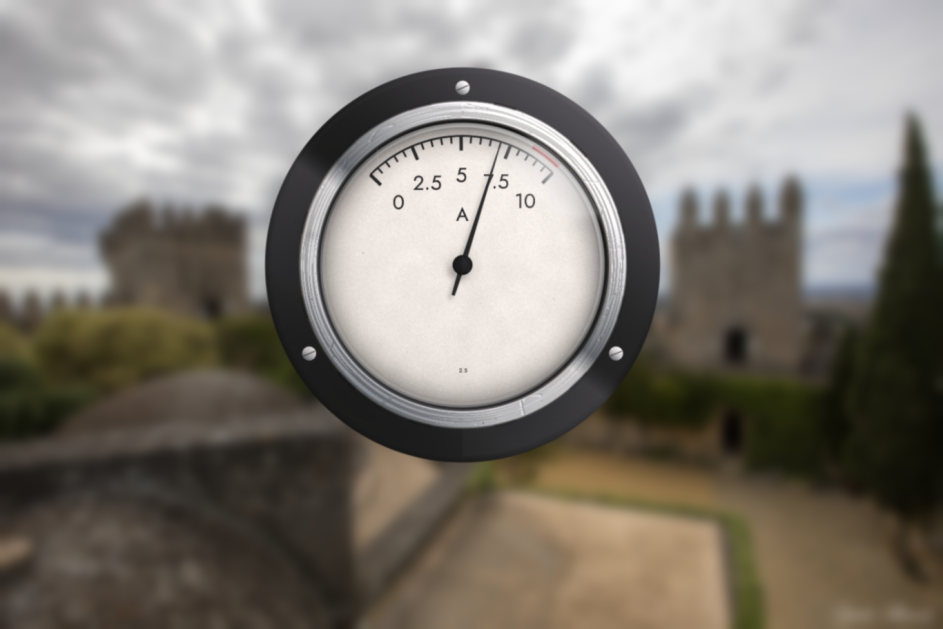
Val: A 7
